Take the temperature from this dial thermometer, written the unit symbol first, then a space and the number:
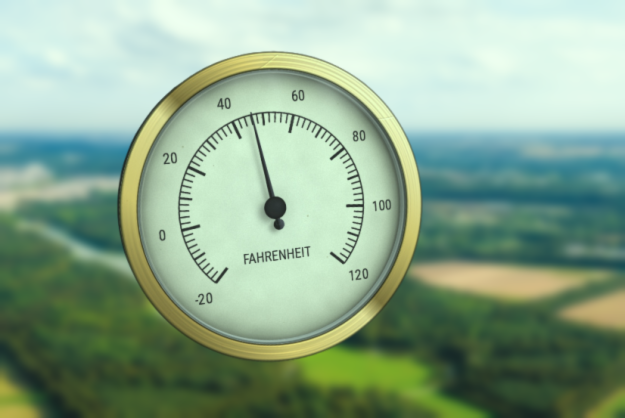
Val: °F 46
